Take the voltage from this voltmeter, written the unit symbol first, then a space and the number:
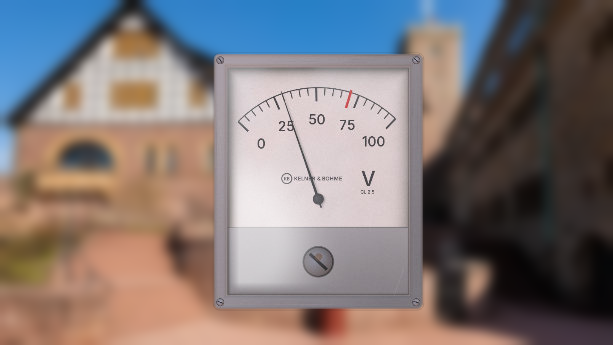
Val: V 30
